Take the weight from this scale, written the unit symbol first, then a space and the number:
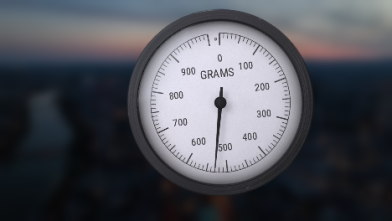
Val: g 530
